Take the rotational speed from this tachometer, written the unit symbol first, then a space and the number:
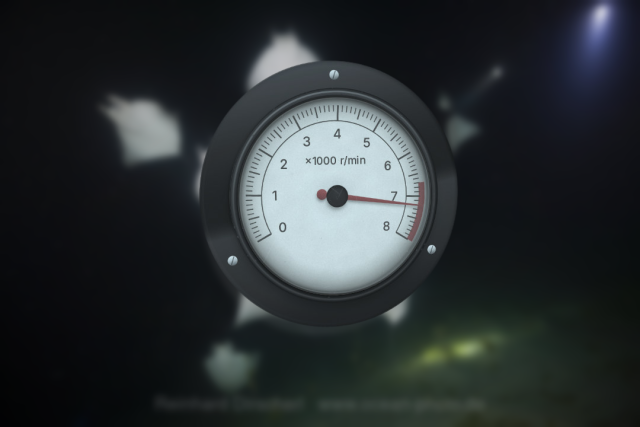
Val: rpm 7200
